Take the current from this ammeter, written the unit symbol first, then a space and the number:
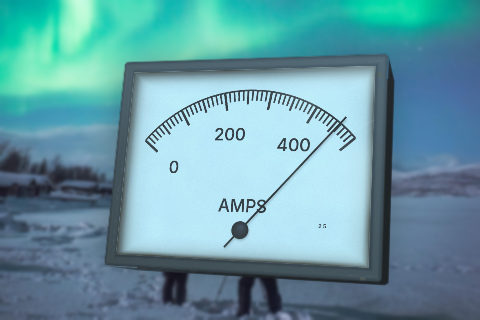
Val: A 460
